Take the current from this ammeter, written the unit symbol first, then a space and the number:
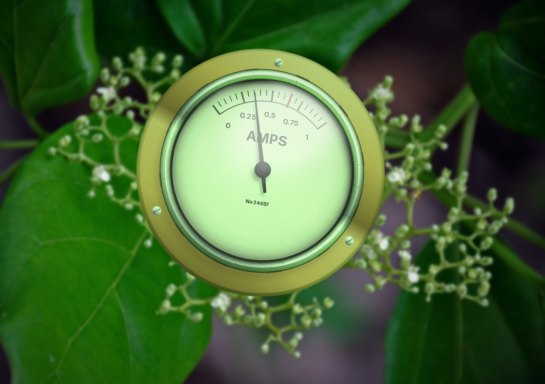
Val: A 0.35
